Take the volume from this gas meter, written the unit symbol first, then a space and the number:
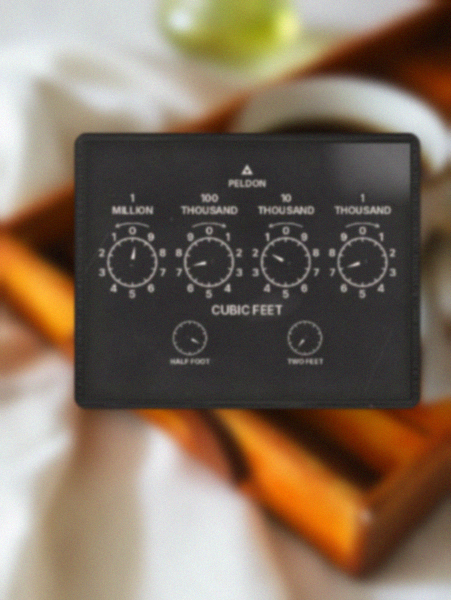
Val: ft³ 971700
